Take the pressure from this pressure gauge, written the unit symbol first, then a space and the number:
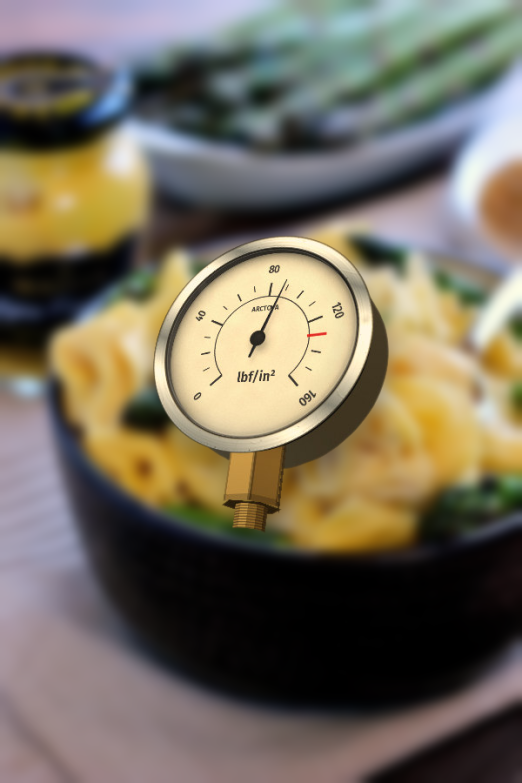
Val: psi 90
